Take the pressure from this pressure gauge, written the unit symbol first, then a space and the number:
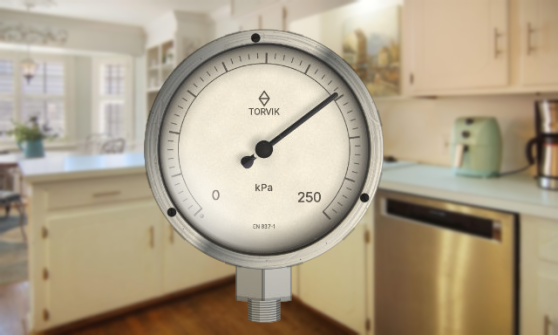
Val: kPa 172.5
